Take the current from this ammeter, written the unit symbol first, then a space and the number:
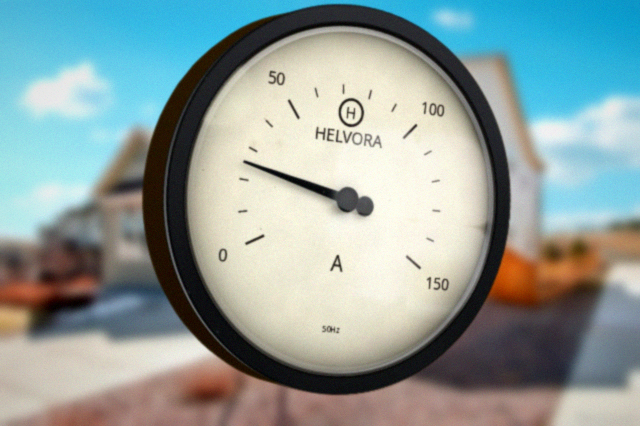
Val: A 25
